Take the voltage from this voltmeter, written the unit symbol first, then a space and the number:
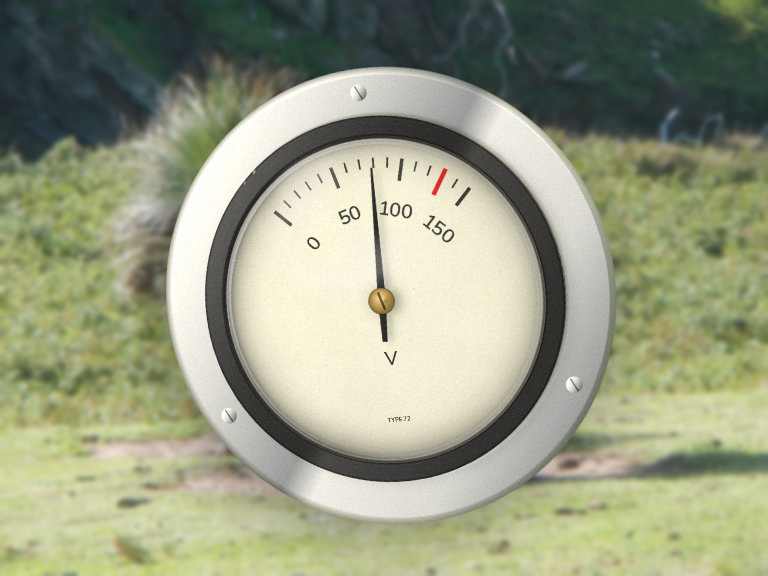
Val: V 80
